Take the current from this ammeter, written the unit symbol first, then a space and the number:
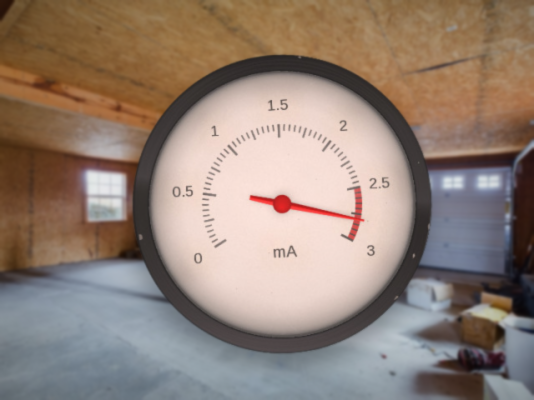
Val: mA 2.8
